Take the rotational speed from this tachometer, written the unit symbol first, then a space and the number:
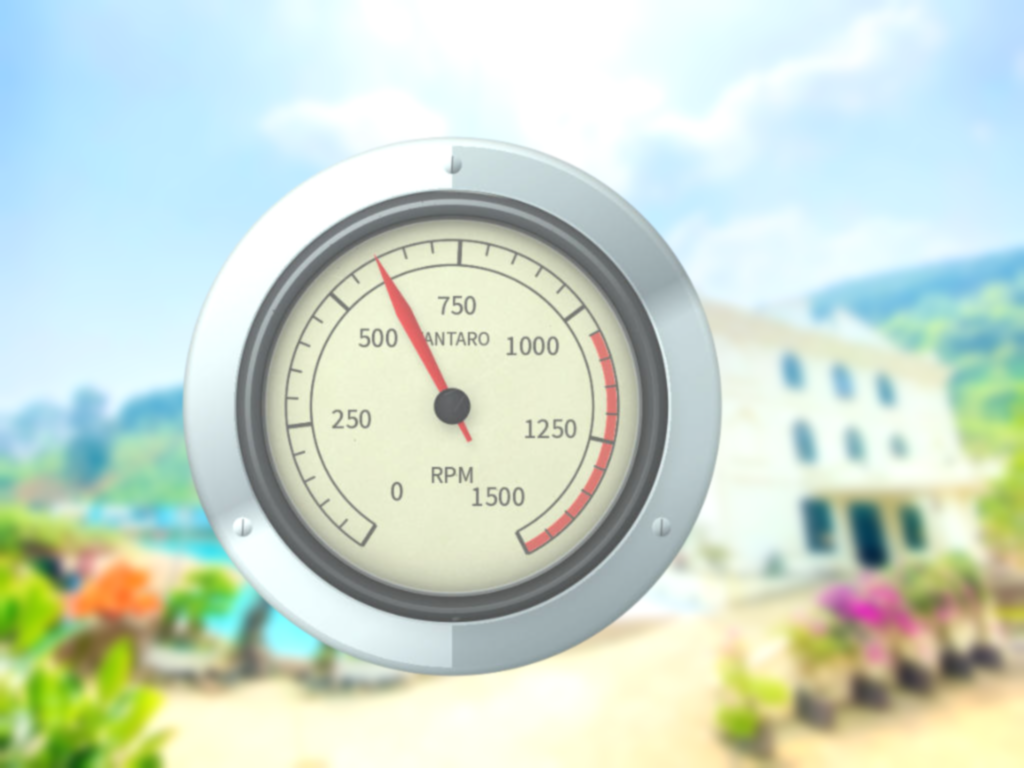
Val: rpm 600
